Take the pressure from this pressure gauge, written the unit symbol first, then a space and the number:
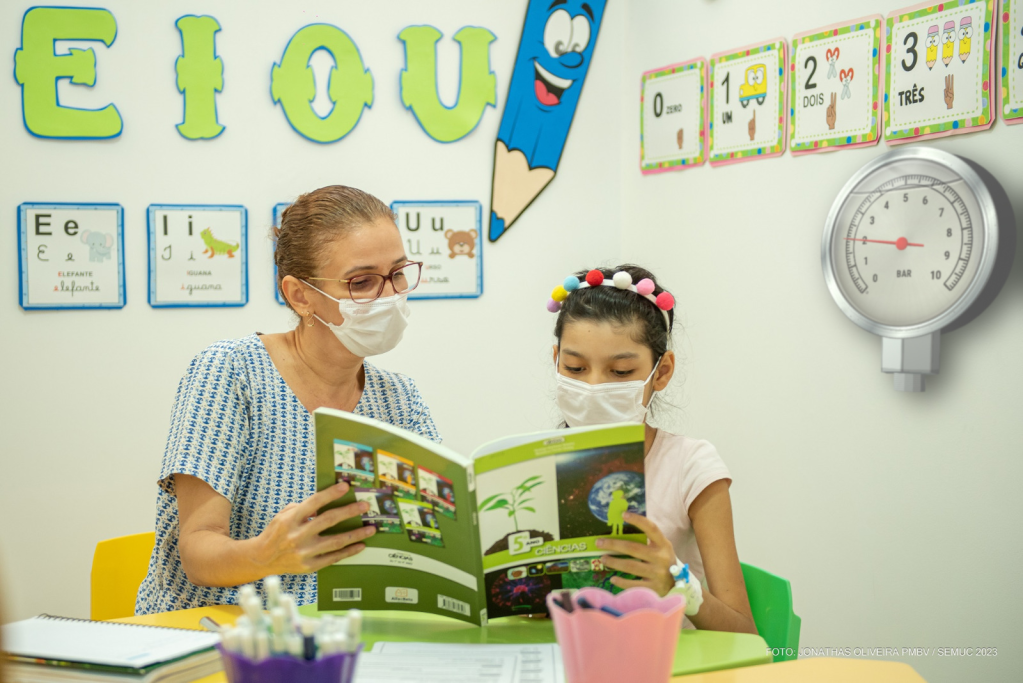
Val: bar 2
